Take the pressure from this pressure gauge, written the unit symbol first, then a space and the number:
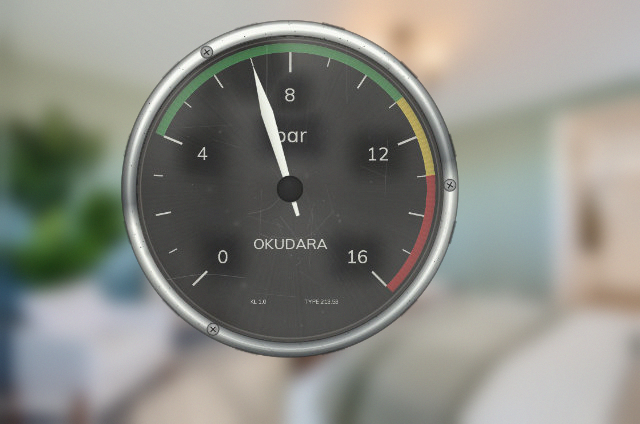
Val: bar 7
